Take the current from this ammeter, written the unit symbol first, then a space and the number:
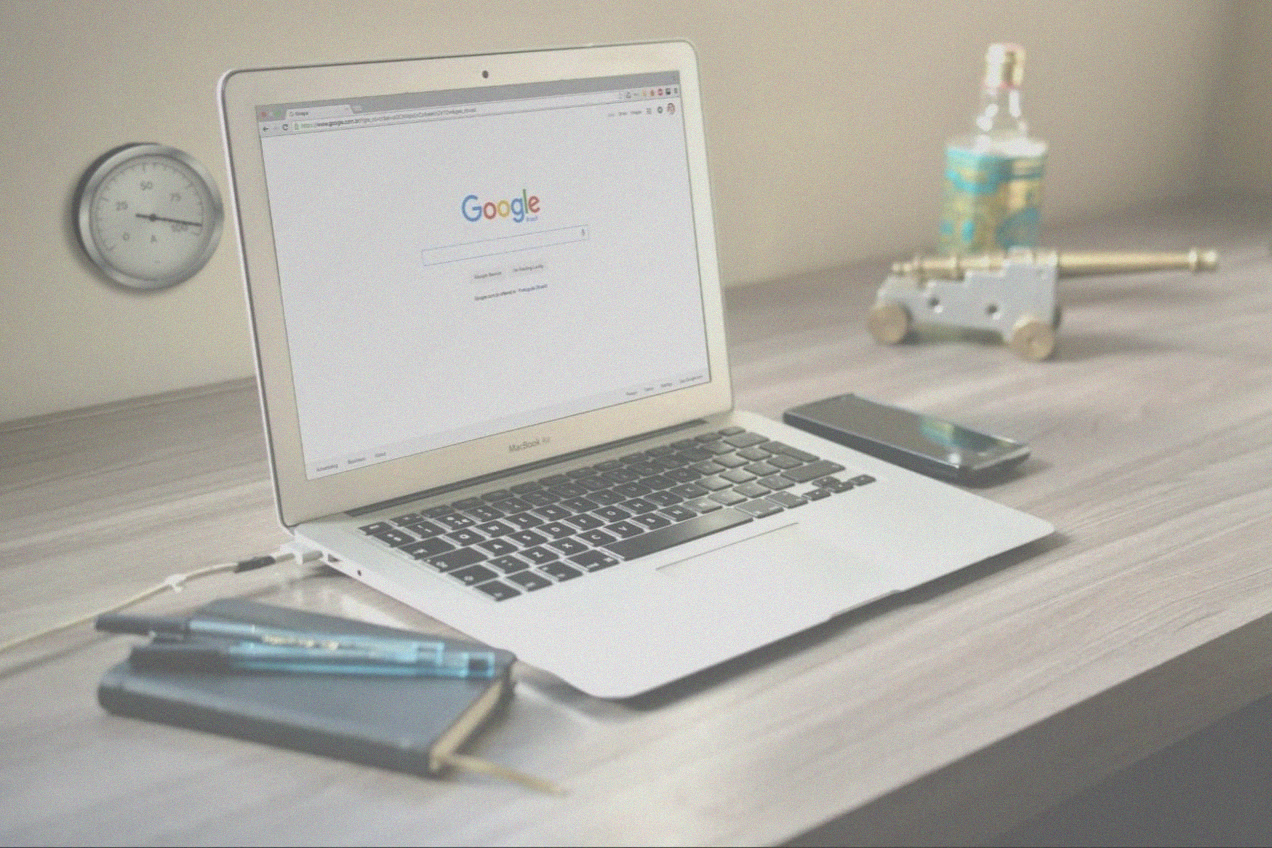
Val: A 95
